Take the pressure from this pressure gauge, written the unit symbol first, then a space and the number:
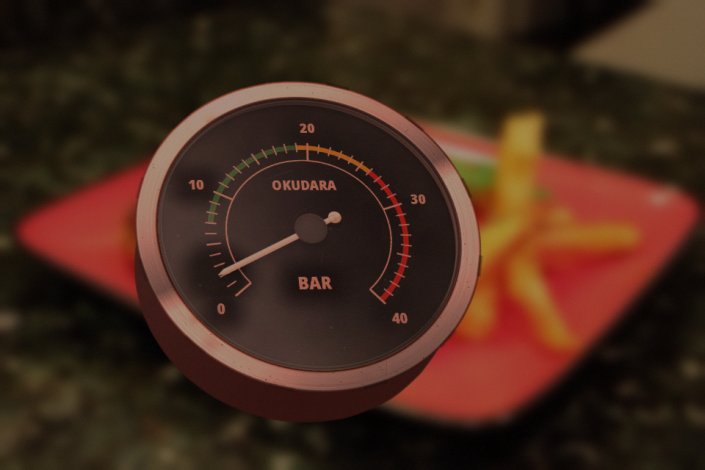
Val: bar 2
